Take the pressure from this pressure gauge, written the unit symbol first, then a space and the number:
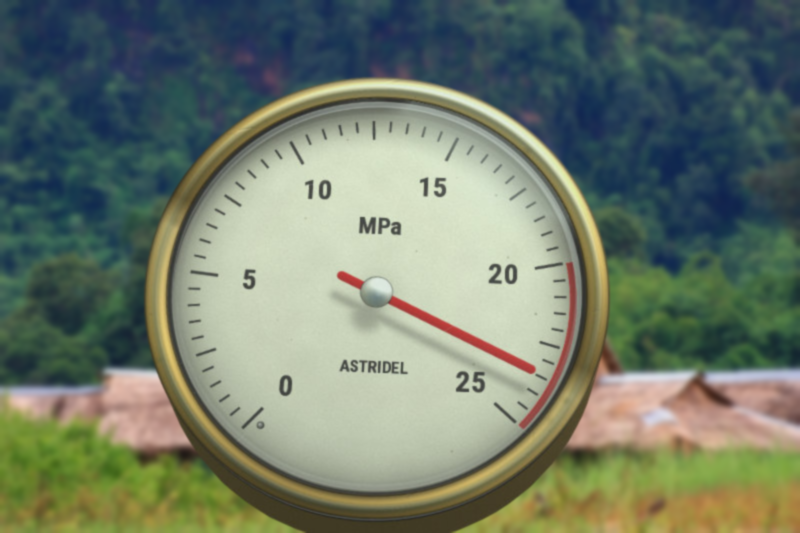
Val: MPa 23.5
